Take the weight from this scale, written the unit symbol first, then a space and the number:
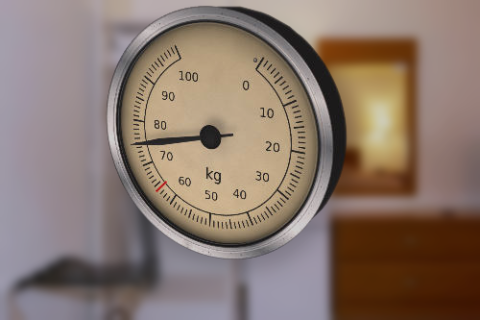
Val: kg 75
